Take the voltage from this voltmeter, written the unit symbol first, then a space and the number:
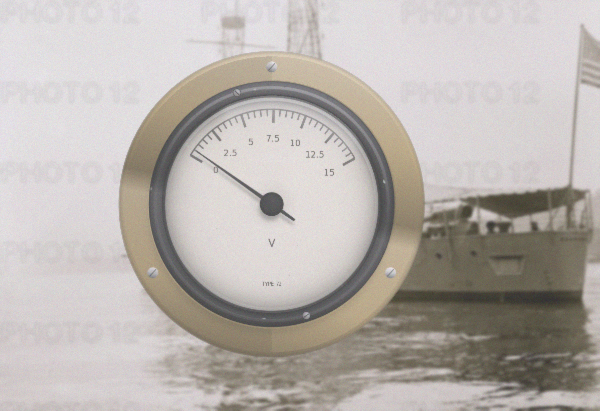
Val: V 0.5
